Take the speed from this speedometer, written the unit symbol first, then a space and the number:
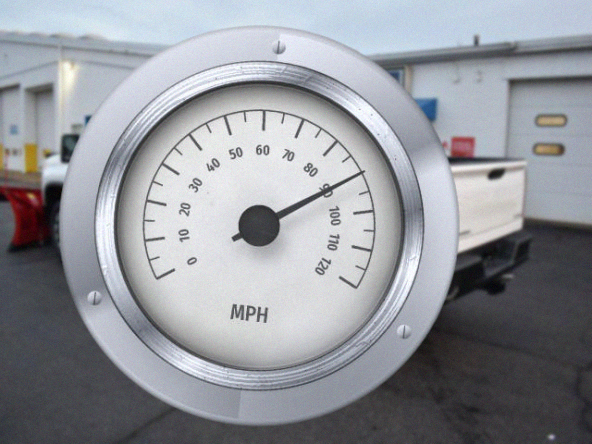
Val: mph 90
